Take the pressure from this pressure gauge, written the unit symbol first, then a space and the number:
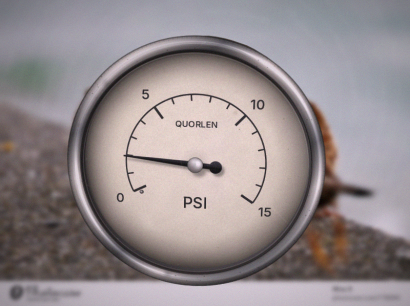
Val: psi 2
